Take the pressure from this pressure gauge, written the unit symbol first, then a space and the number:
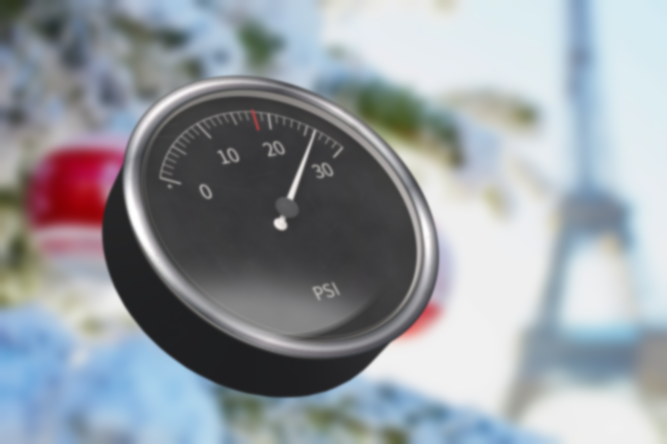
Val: psi 26
